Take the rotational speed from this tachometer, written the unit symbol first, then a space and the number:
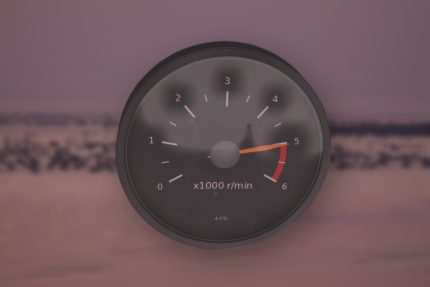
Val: rpm 5000
